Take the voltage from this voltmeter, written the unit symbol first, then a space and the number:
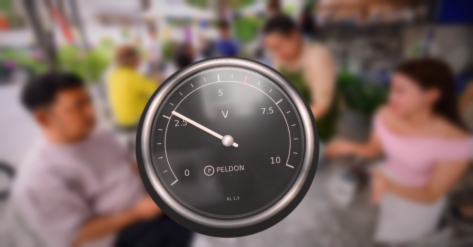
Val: V 2.75
